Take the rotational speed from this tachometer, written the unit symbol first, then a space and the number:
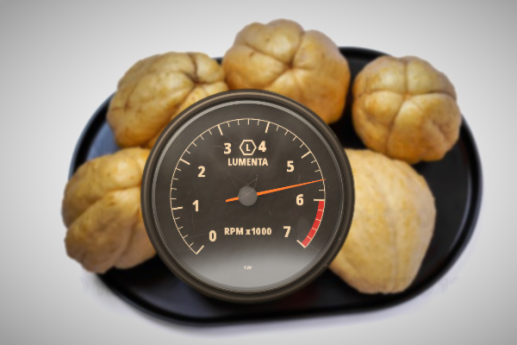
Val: rpm 5600
